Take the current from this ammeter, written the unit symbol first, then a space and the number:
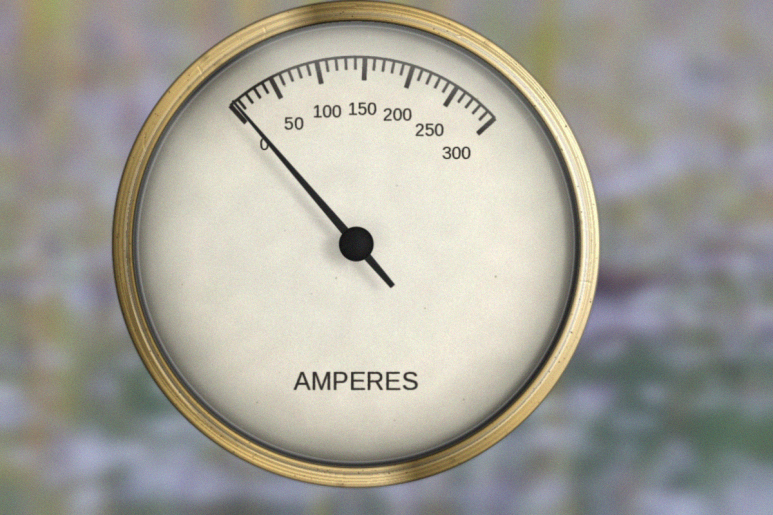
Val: A 5
